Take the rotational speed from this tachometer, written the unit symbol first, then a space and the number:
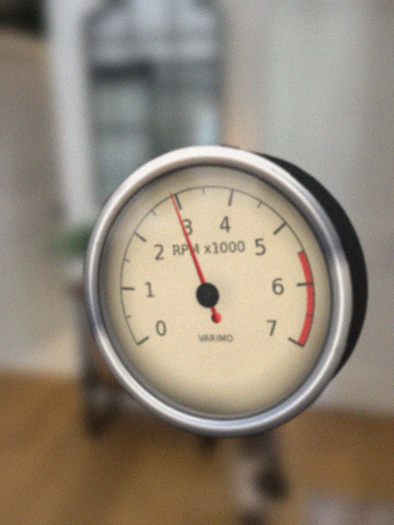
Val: rpm 3000
